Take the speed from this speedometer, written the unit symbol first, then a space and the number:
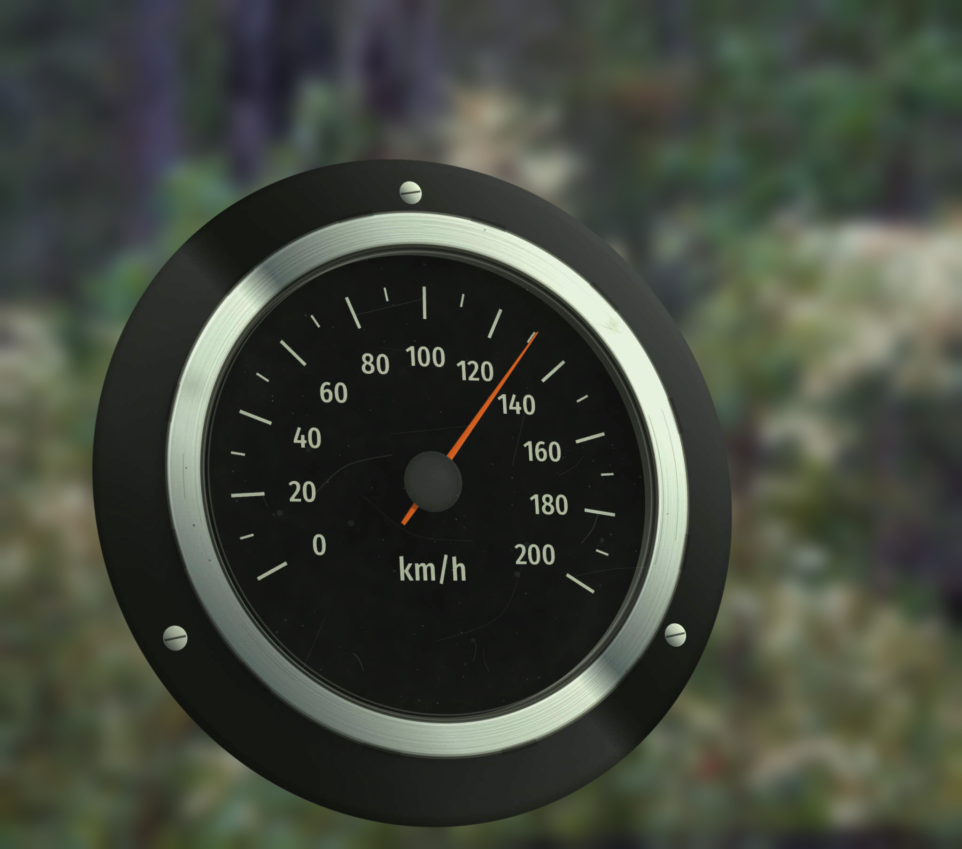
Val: km/h 130
